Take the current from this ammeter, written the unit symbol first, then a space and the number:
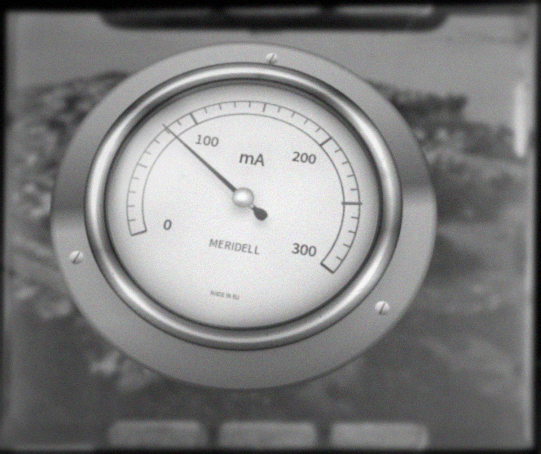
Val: mA 80
